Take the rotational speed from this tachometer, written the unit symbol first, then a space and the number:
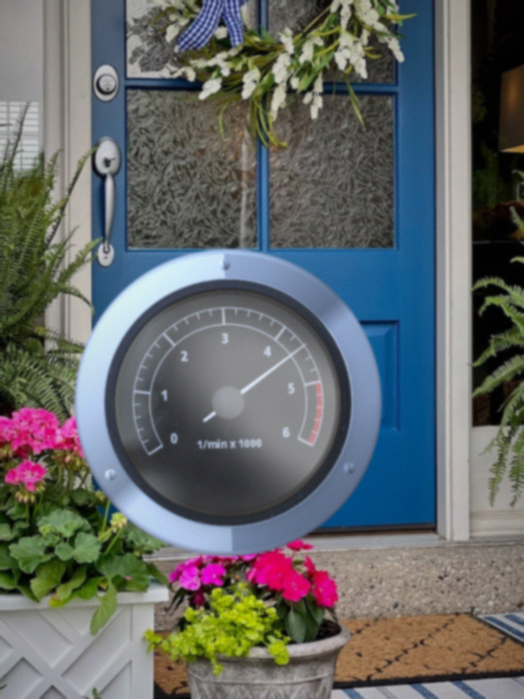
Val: rpm 4400
